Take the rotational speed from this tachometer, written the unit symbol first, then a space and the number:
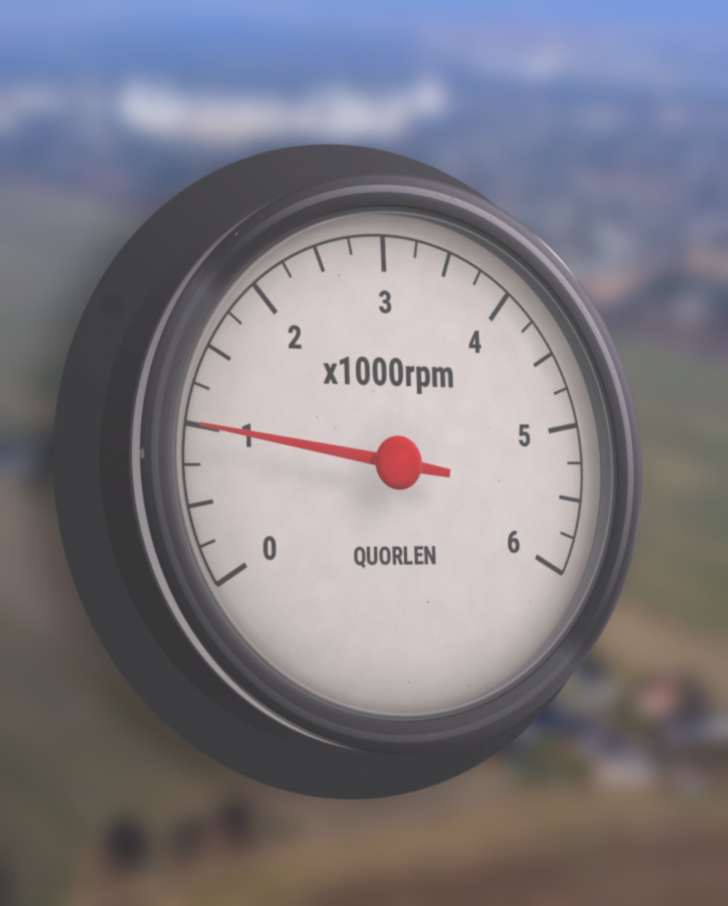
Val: rpm 1000
